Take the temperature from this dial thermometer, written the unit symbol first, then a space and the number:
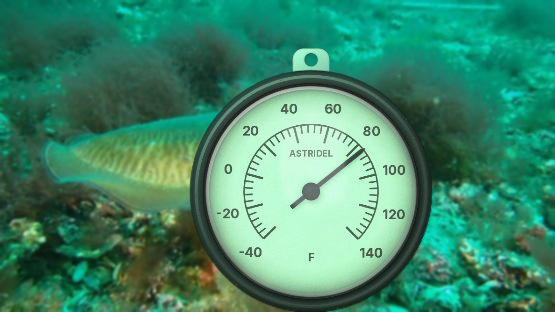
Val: °F 84
